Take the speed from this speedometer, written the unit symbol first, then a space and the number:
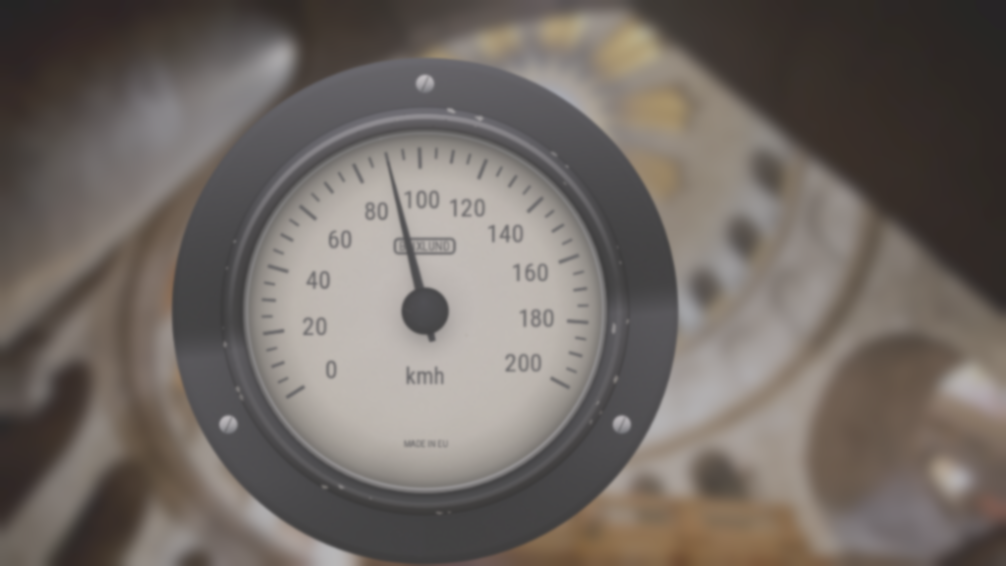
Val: km/h 90
